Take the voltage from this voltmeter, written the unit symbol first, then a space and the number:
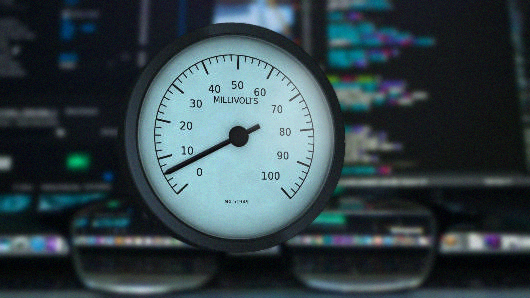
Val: mV 6
